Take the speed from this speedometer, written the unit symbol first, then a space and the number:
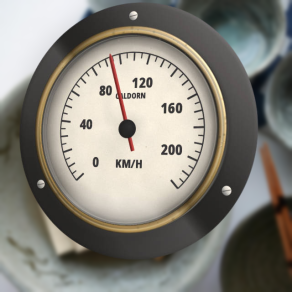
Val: km/h 95
